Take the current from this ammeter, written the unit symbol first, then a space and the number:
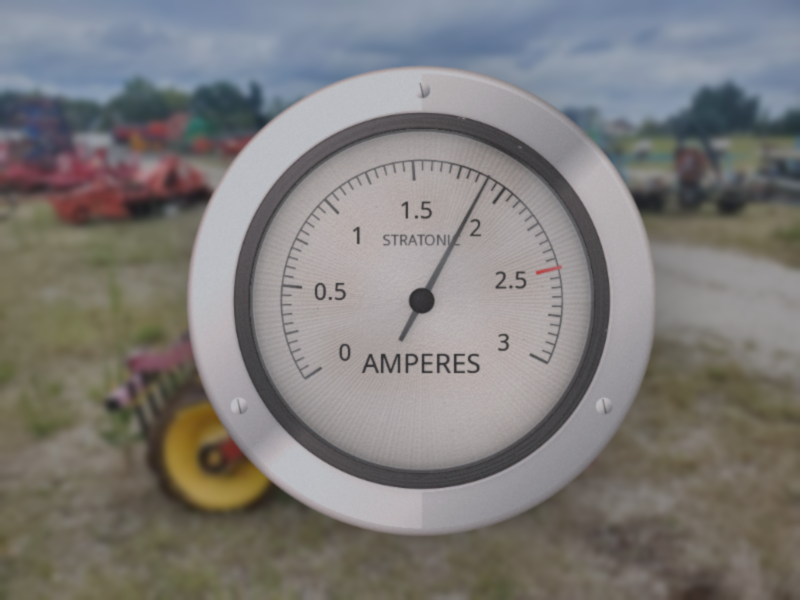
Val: A 1.9
